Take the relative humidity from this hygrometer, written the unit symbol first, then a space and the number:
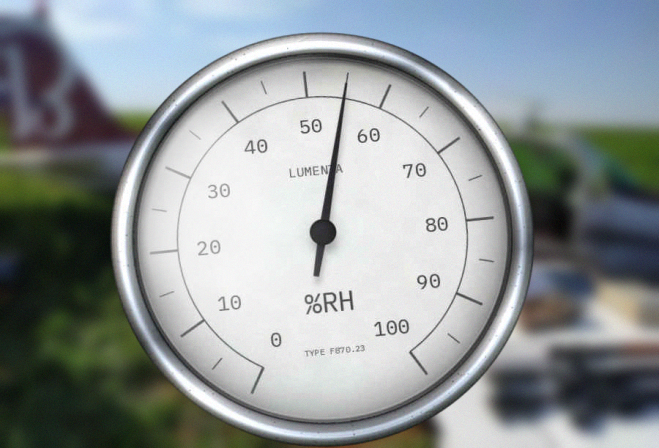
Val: % 55
